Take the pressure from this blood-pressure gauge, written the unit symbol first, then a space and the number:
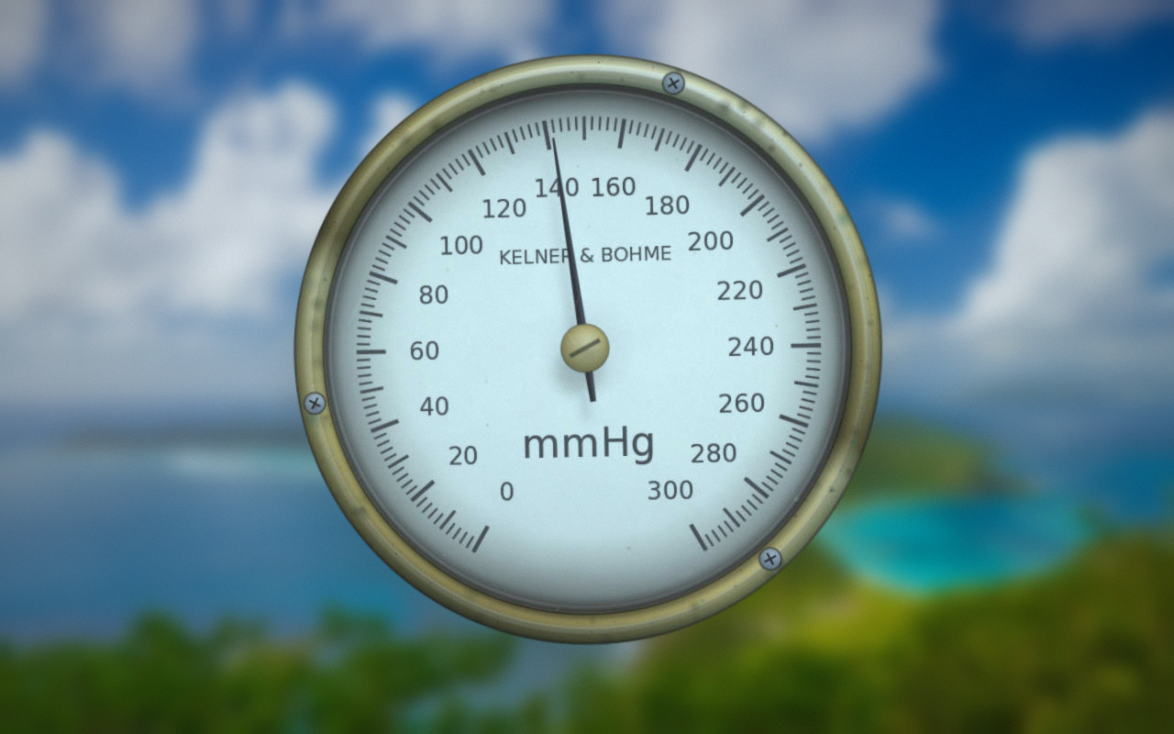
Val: mmHg 142
